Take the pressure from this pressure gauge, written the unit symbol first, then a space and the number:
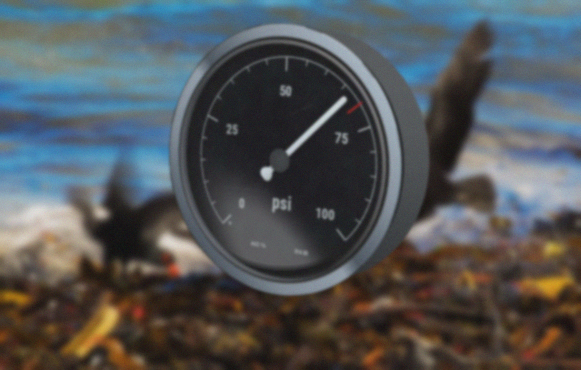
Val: psi 67.5
